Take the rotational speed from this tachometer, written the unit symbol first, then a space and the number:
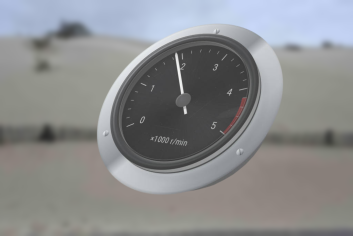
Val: rpm 1900
